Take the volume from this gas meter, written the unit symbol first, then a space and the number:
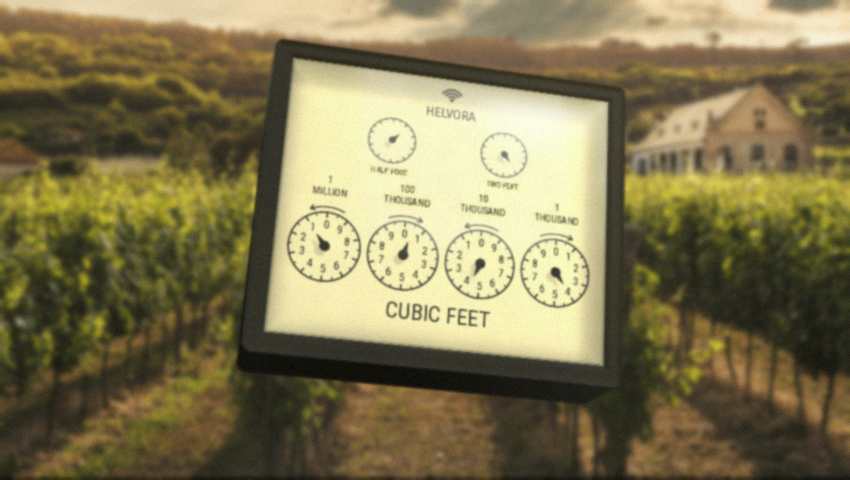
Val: ft³ 104400
